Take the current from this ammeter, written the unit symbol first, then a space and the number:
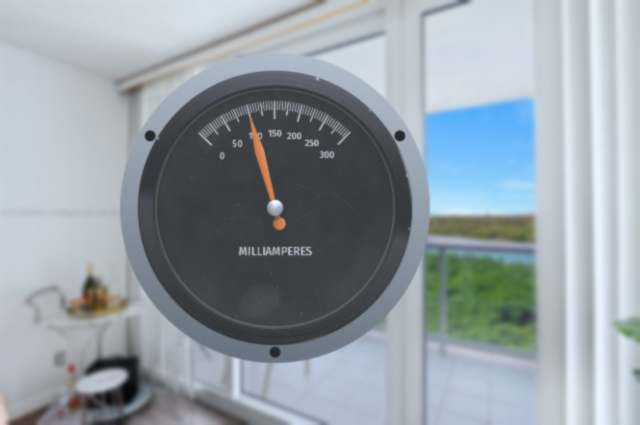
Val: mA 100
